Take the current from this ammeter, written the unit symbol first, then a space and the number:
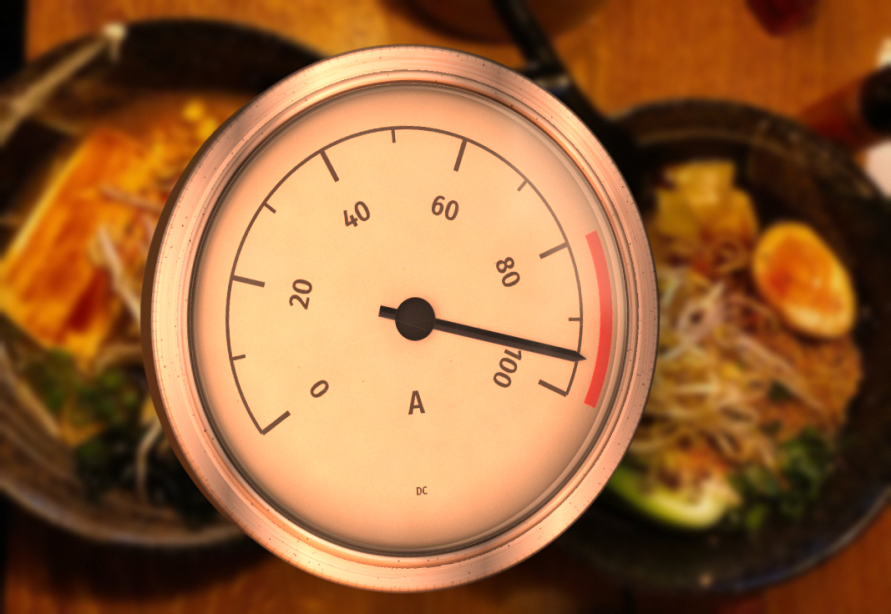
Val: A 95
